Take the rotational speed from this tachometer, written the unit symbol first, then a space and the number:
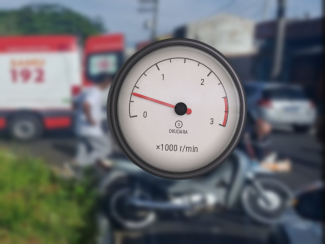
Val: rpm 375
